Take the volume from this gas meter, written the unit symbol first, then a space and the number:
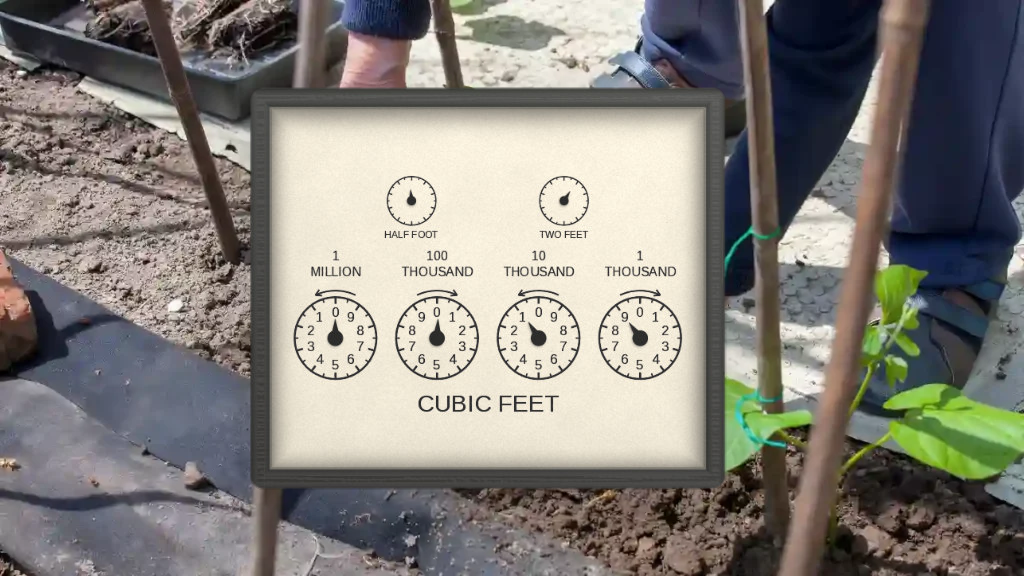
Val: ft³ 900
